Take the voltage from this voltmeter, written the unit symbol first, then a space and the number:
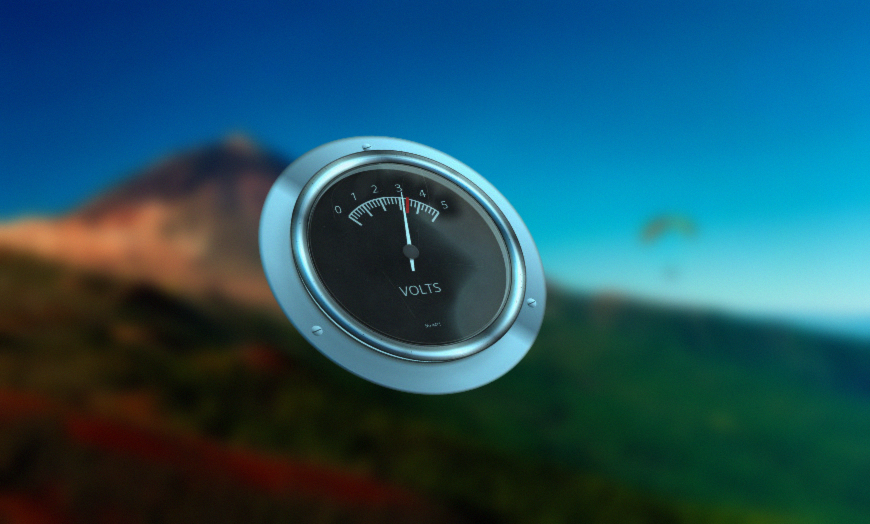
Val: V 3
